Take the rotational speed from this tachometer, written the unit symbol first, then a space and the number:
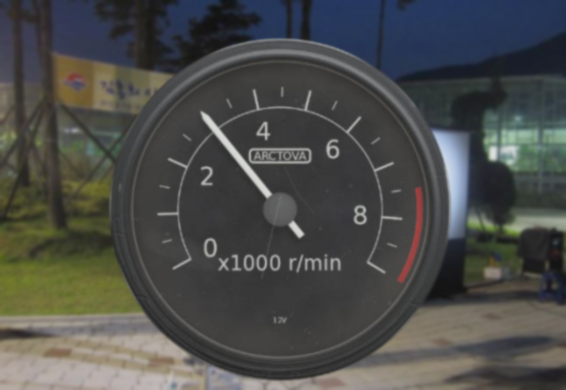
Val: rpm 3000
